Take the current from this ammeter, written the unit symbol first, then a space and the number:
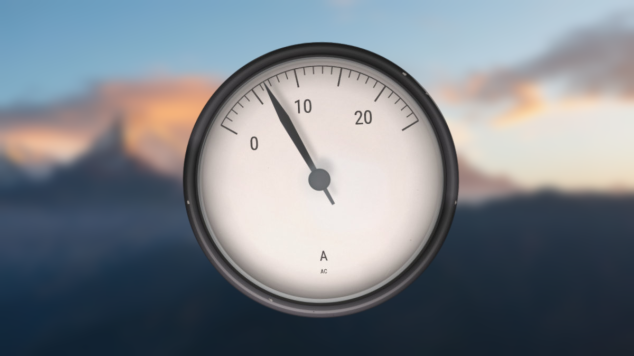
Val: A 6.5
